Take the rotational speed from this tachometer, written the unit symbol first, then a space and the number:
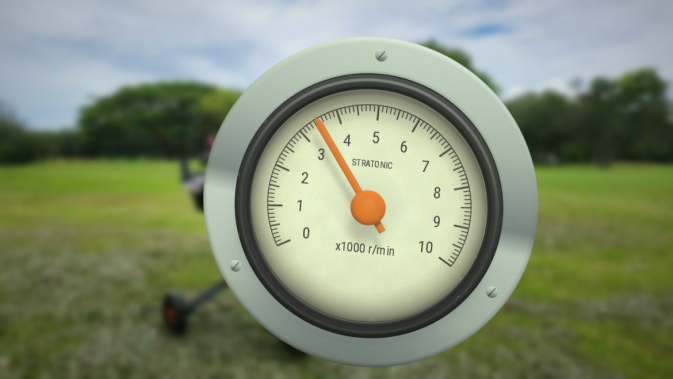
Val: rpm 3500
